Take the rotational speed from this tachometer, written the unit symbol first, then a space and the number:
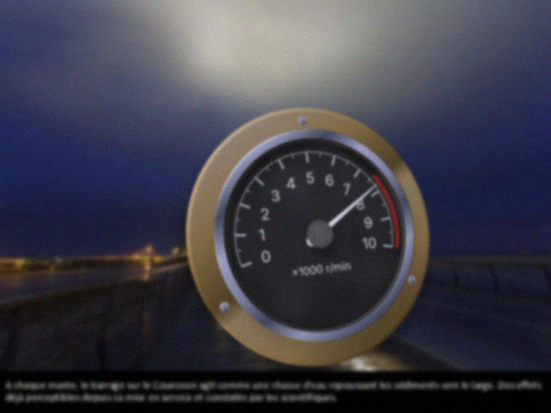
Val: rpm 7750
